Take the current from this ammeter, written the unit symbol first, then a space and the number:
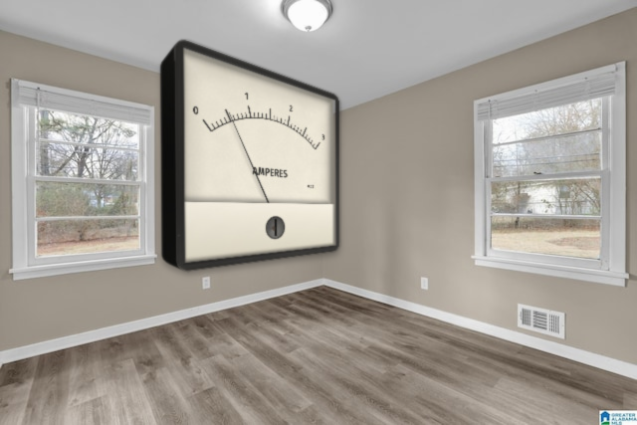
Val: A 0.5
